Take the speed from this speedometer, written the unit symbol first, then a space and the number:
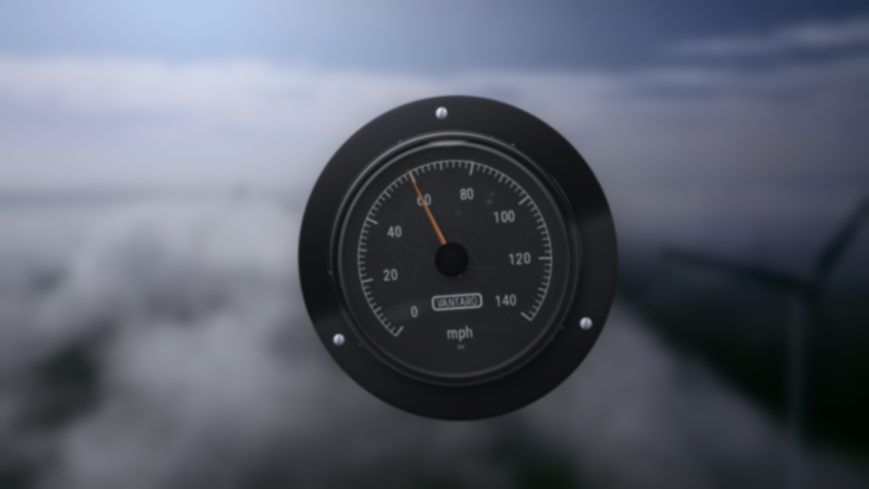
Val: mph 60
